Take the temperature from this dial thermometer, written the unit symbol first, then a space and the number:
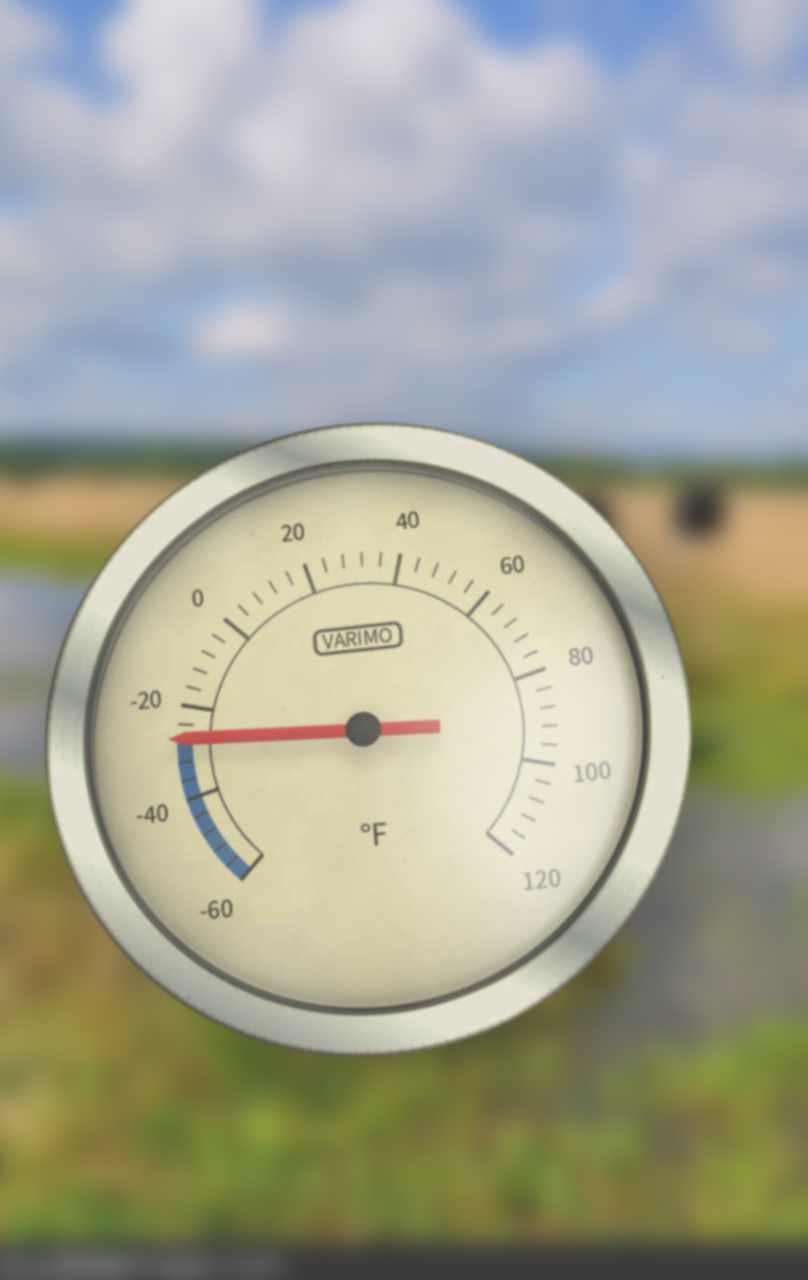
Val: °F -28
